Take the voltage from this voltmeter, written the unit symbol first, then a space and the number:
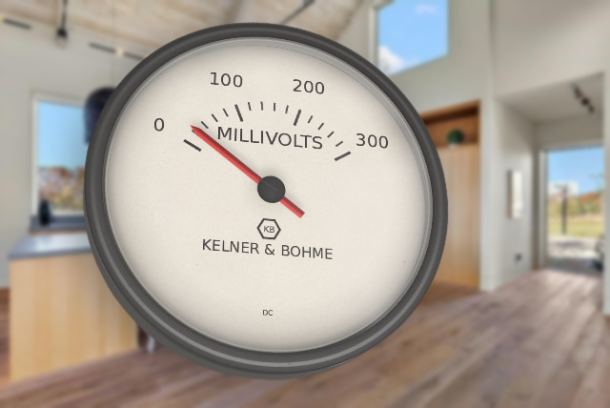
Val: mV 20
